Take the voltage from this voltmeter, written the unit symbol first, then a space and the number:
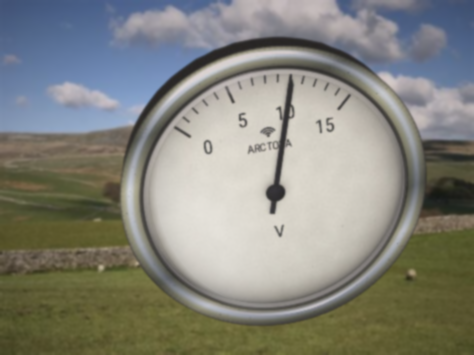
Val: V 10
